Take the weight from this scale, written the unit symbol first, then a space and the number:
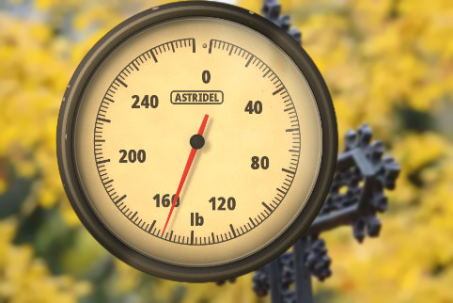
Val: lb 154
